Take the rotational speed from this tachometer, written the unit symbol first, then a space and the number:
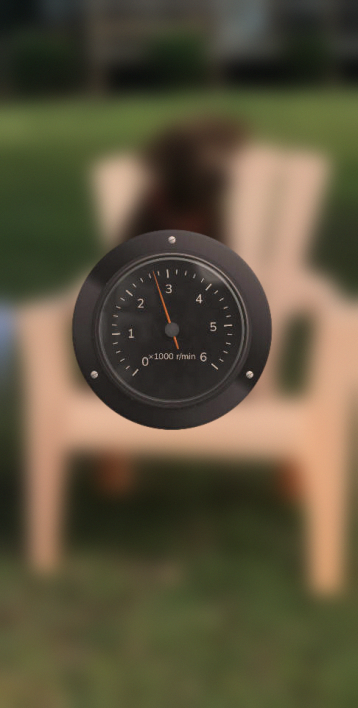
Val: rpm 2700
